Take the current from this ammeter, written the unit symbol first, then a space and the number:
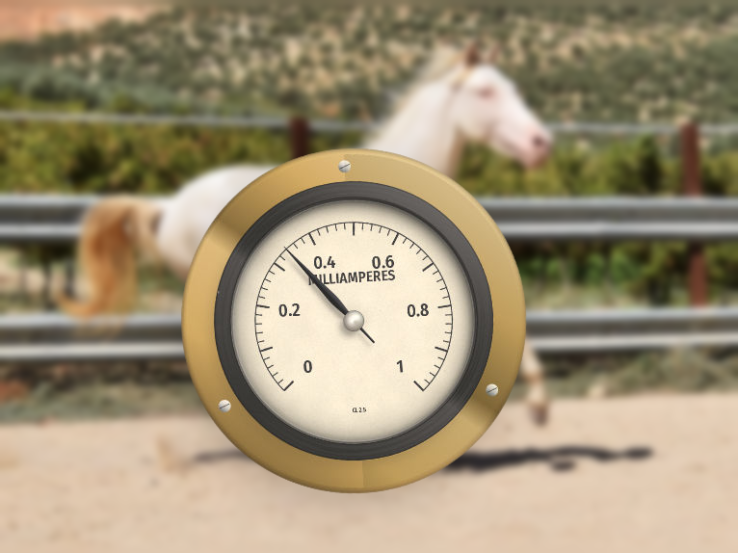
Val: mA 0.34
